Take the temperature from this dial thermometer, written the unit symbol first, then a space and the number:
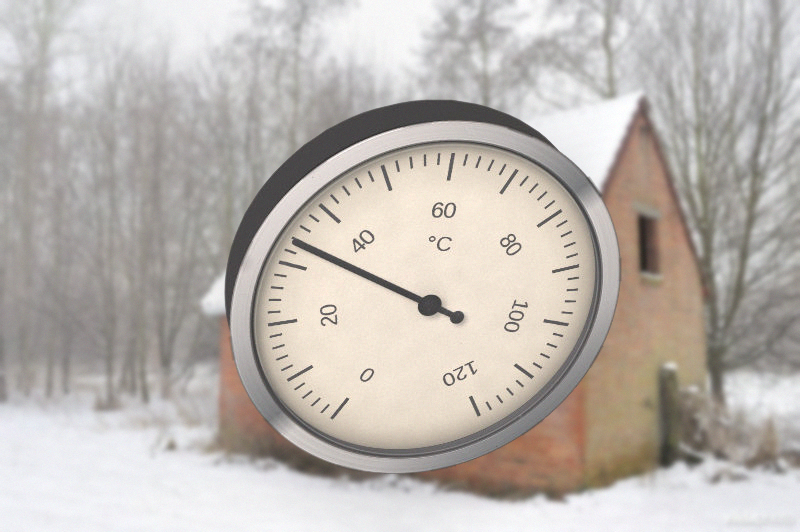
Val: °C 34
